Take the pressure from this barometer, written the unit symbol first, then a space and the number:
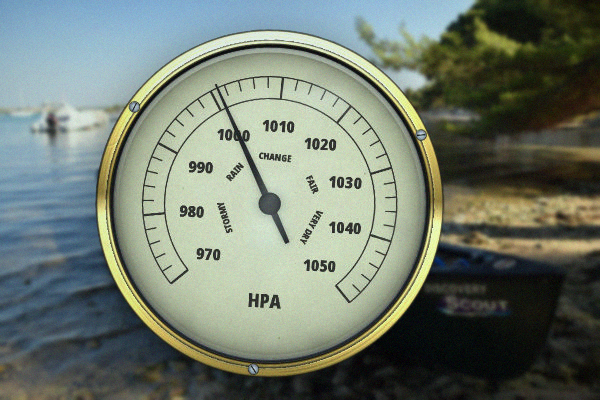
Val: hPa 1001
